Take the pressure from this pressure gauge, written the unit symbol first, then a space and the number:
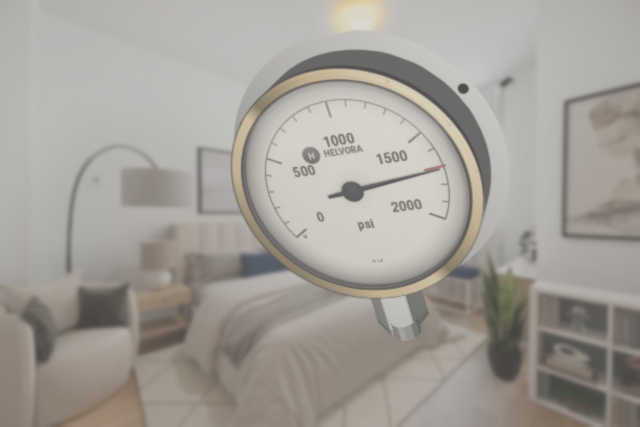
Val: psi 1700
